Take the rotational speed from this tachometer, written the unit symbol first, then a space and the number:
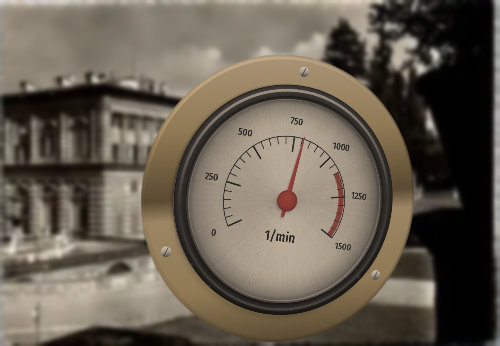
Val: rpm 800
